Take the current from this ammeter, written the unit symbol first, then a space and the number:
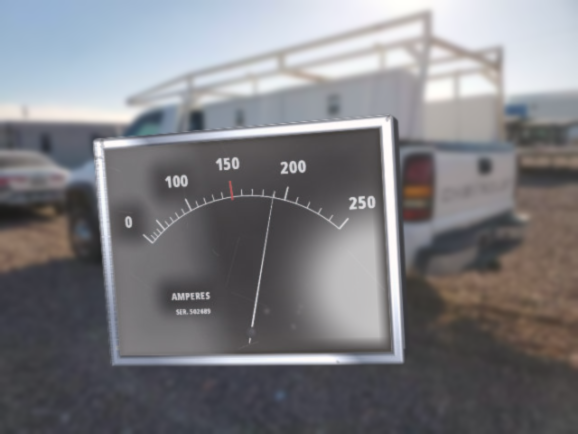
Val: A 190
